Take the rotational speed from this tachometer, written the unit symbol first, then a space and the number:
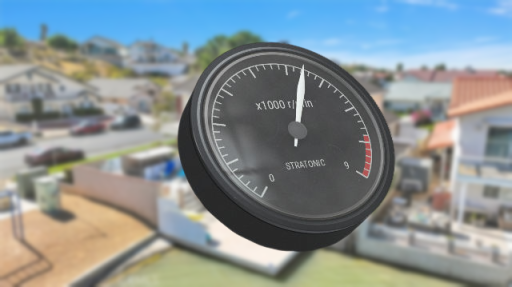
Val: rpm 5400
